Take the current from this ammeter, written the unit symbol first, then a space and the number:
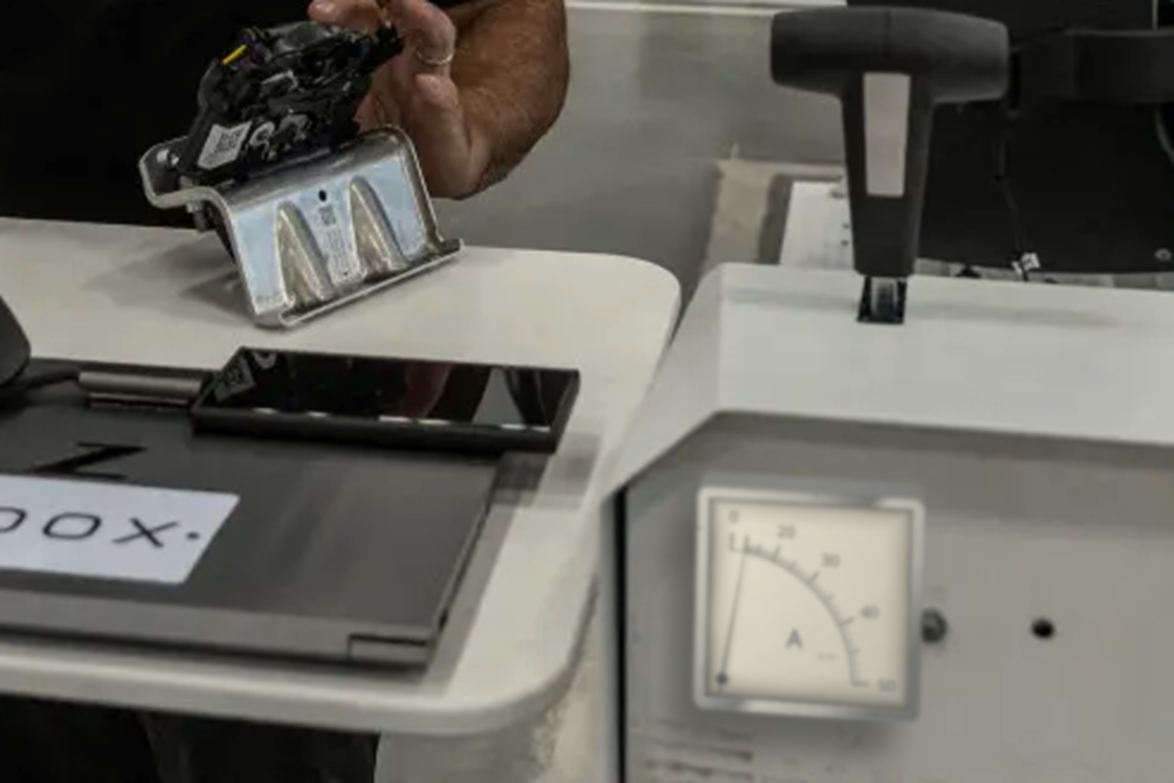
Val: A 10
